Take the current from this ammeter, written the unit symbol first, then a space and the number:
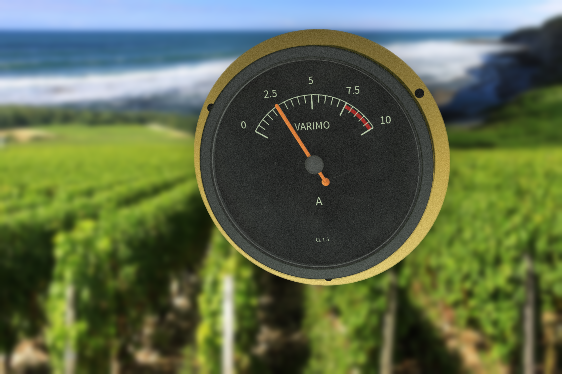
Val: A 2.5
